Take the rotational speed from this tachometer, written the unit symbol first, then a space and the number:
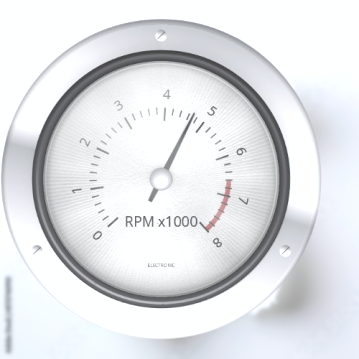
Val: rpm 4700
